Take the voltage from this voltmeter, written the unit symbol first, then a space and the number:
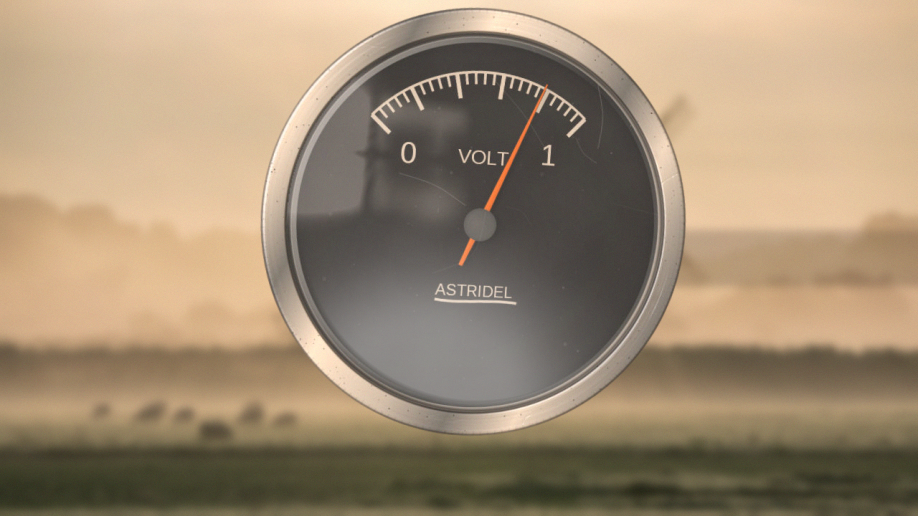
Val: V 0.78
